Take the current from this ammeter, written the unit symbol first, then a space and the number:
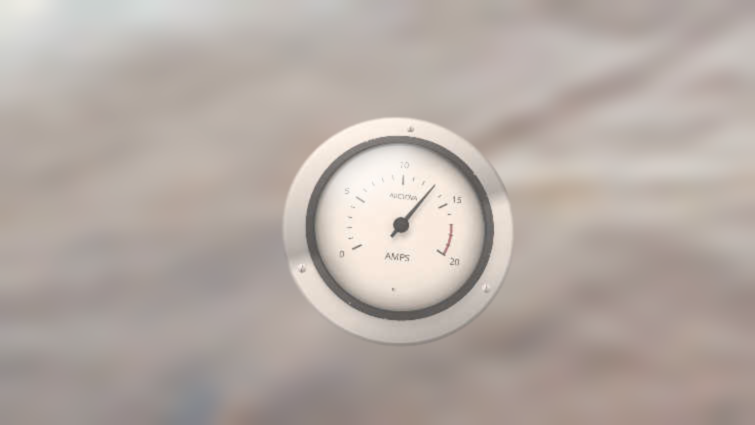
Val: A 13
